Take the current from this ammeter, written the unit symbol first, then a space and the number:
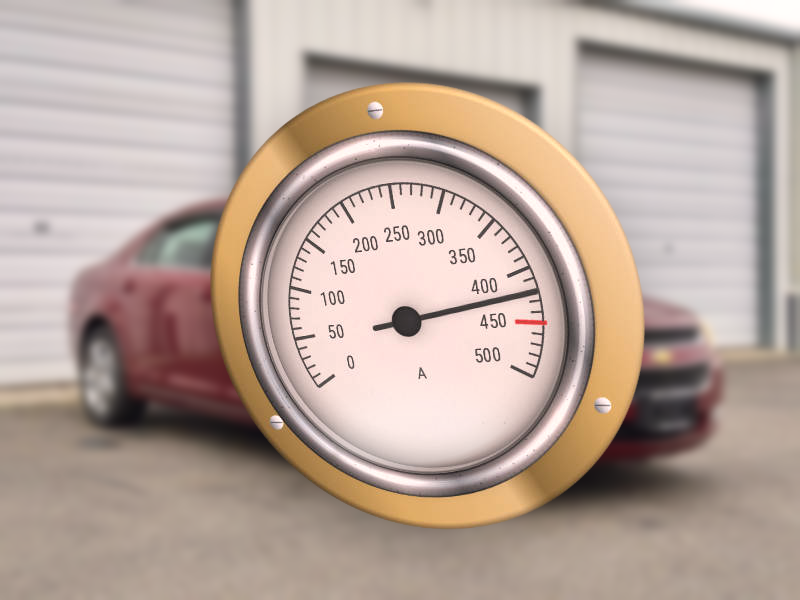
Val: A 420
